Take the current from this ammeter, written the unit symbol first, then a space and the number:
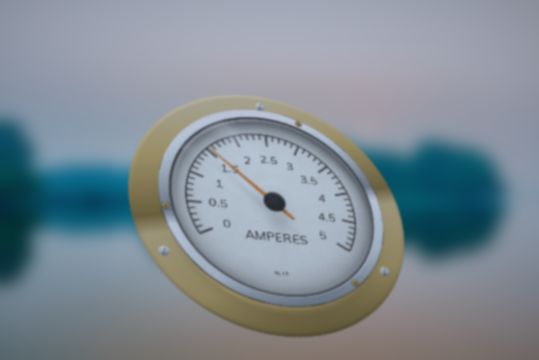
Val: A 1.5
